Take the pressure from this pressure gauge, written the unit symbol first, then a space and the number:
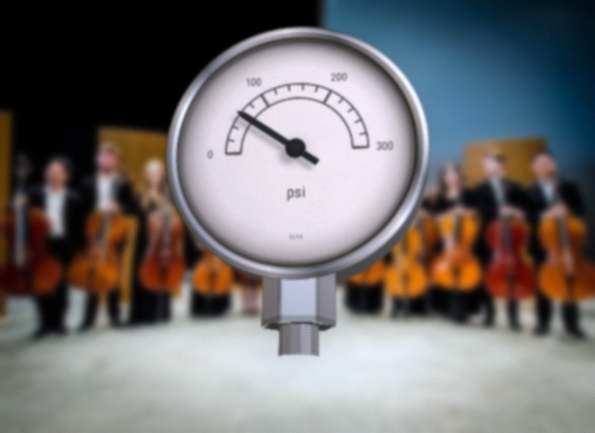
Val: psi 60
